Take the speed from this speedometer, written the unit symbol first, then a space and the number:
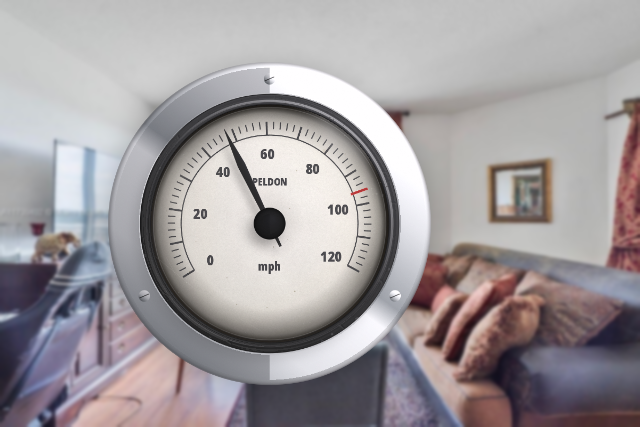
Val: mph 48
